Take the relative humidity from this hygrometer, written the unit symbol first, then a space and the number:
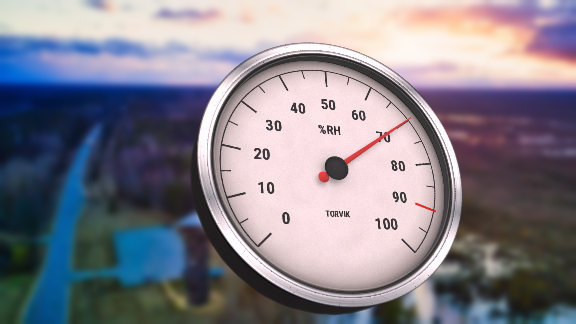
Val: % 70
